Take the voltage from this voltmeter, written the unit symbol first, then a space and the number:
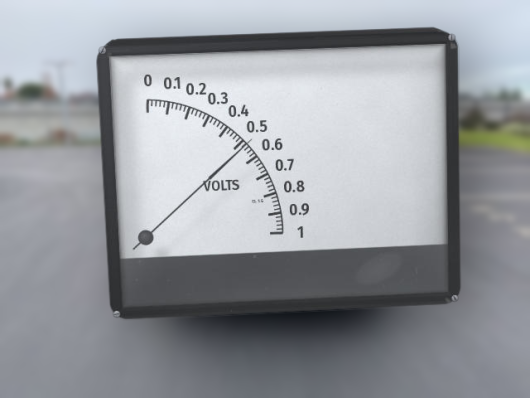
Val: V 0.52
